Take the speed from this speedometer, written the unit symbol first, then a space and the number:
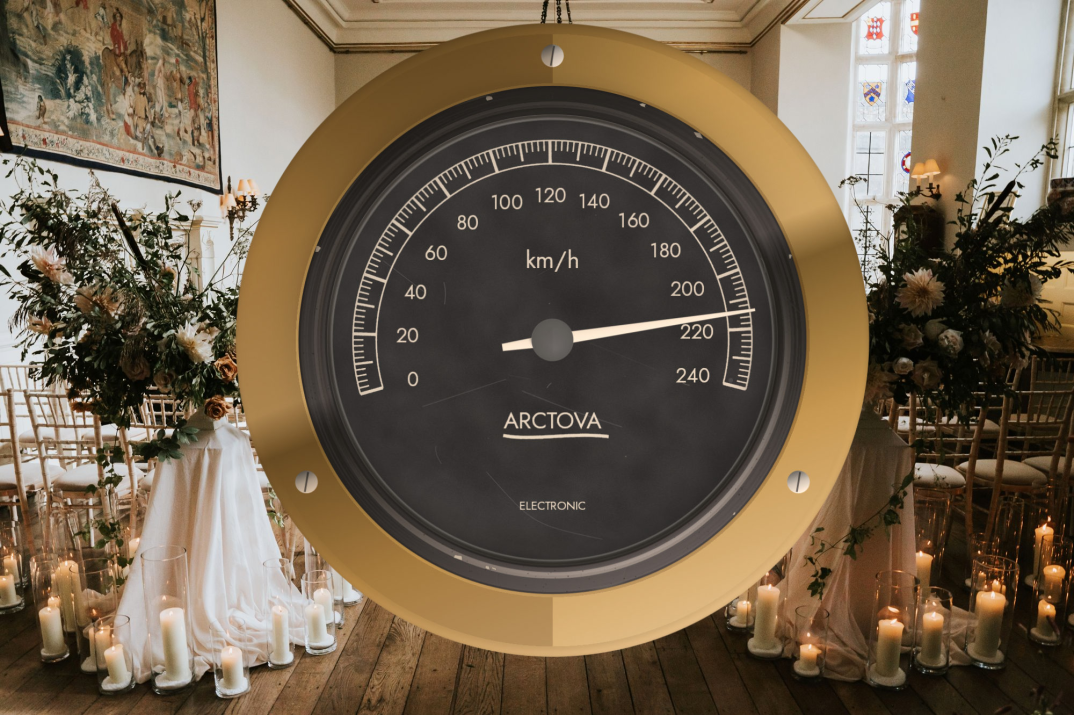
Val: km/h 214
